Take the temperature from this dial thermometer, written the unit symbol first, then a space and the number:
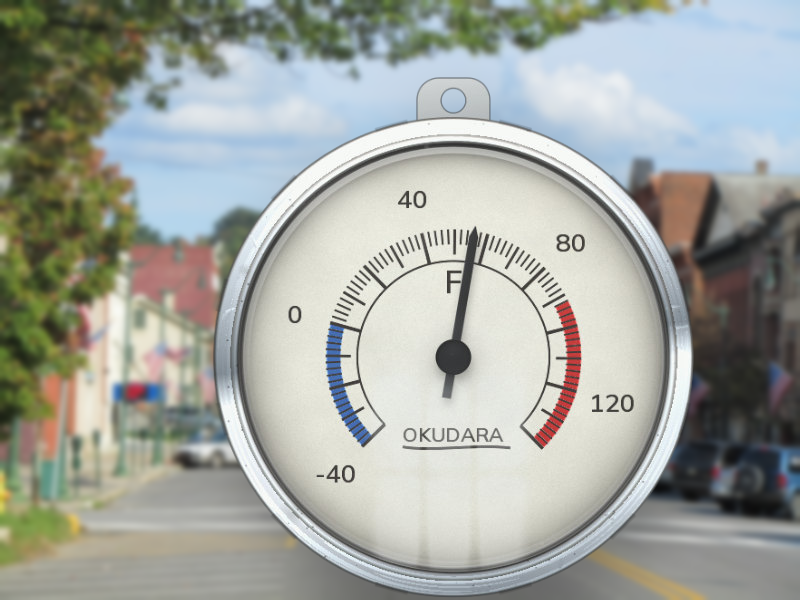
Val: °F 56
